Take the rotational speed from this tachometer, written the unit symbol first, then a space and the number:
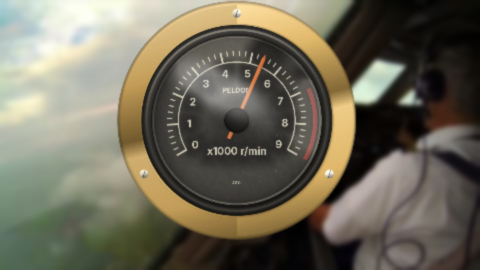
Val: rpm 5400
